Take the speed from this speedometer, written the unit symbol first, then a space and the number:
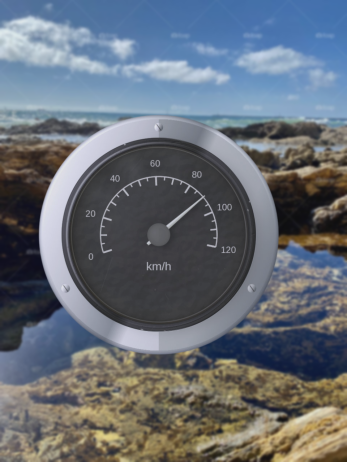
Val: km/h 90
